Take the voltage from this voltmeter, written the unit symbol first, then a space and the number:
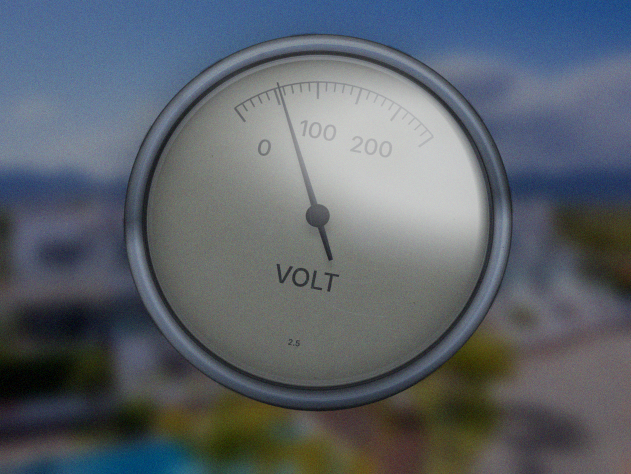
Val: V 55
